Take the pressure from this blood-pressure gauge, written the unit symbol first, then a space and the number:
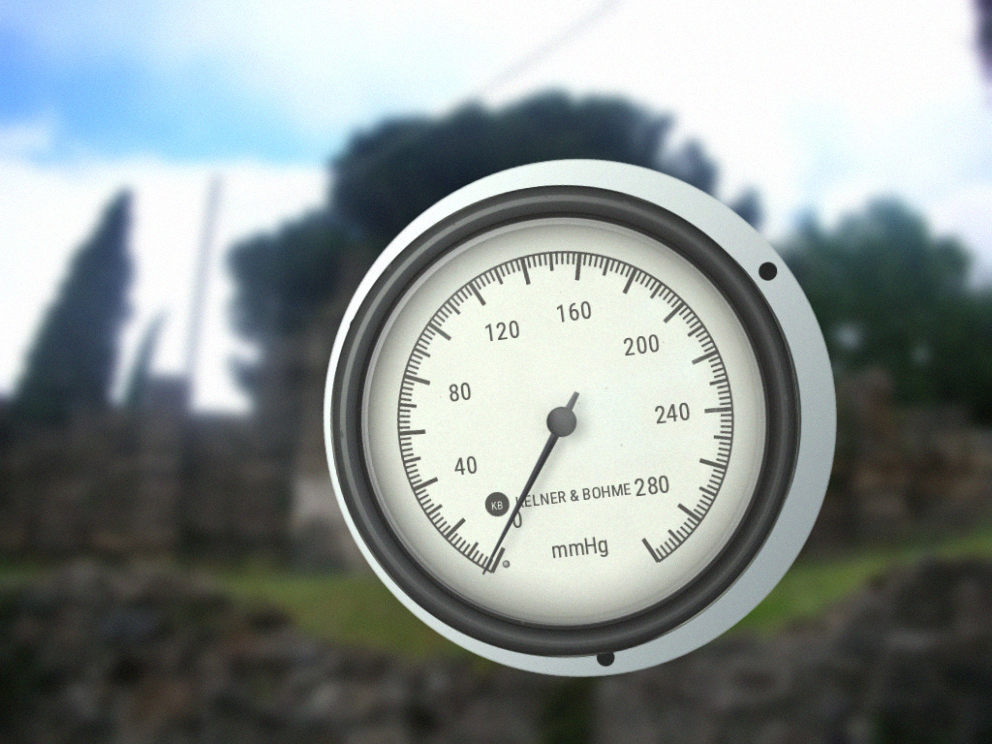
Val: mmHg 2
